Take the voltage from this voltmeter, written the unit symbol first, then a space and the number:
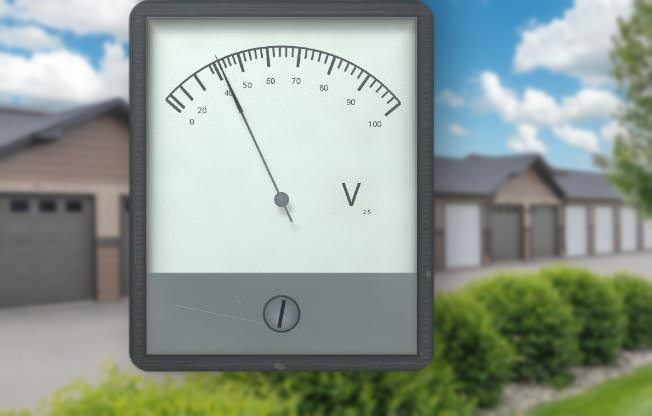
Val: V 42
